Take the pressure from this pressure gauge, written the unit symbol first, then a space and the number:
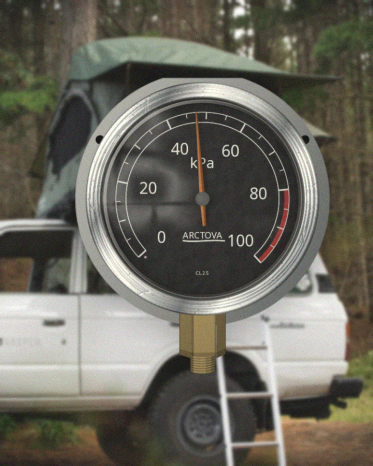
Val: kPa 47.5
